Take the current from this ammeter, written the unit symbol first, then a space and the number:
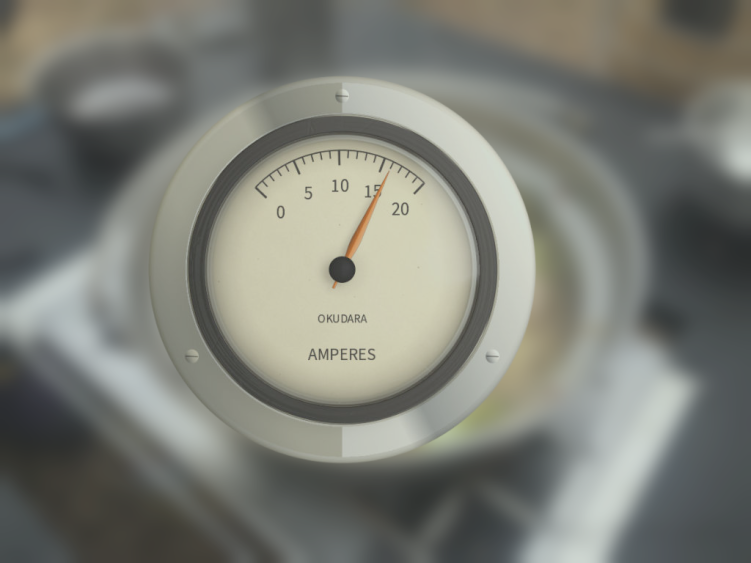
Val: A 16
